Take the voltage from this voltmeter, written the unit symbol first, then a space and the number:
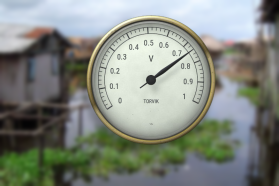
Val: V 0.74
